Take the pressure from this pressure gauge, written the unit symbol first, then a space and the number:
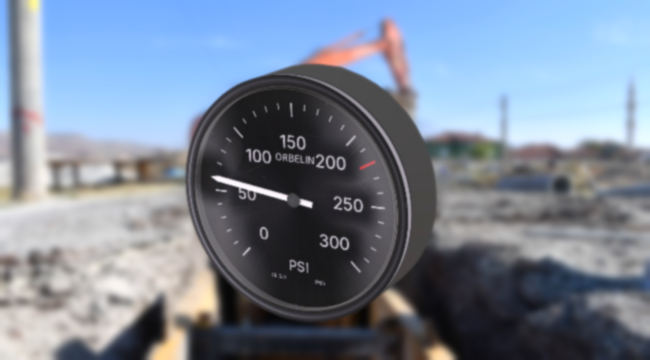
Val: psi 60
